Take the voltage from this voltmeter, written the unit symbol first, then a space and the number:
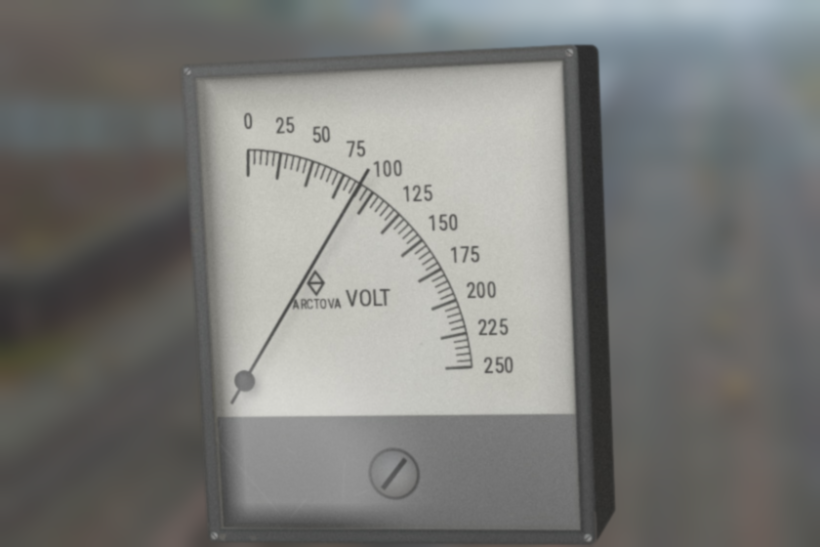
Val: V 90
